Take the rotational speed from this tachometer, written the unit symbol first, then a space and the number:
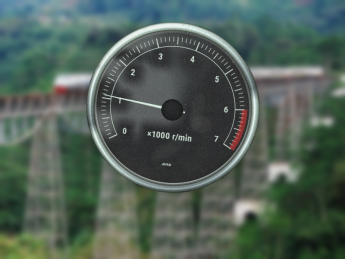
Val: rpm 1100
